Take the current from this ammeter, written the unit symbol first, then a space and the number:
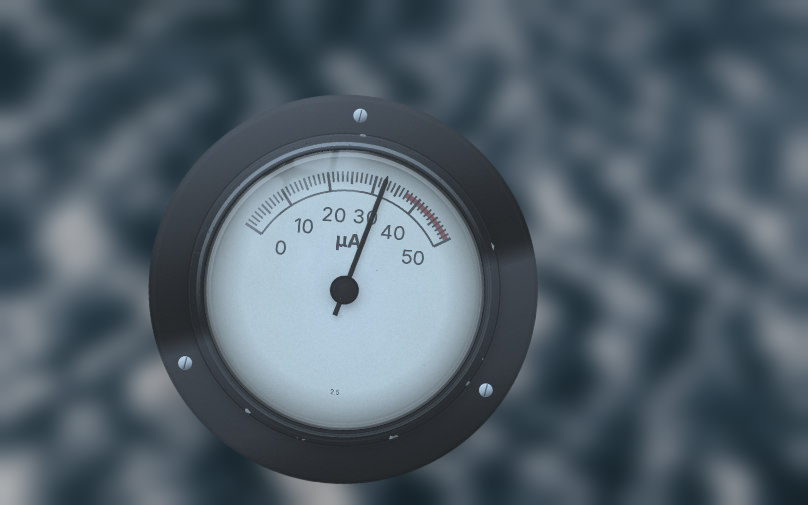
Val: µA 32
